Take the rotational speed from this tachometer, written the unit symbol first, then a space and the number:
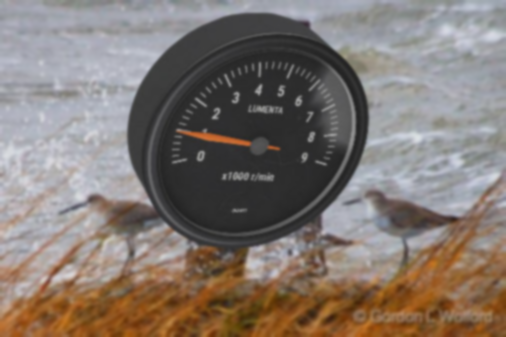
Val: rpm 1000
